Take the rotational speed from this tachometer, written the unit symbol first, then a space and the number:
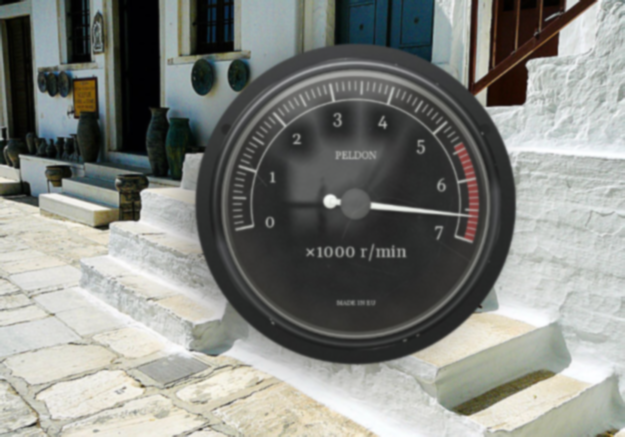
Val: rpm 6600
